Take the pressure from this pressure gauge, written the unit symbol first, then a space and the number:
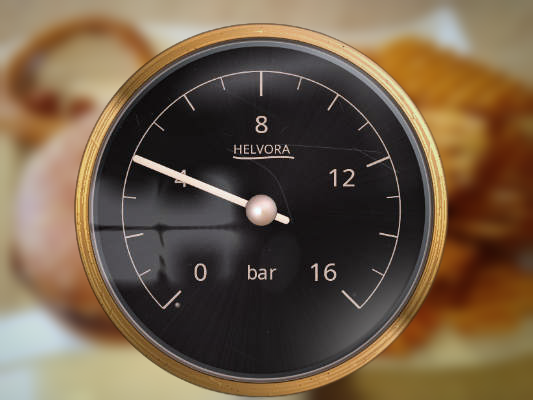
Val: bar 4
